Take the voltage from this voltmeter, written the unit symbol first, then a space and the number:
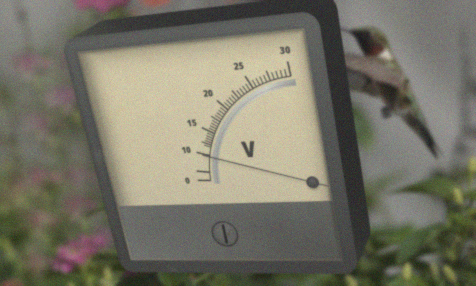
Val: V 10
